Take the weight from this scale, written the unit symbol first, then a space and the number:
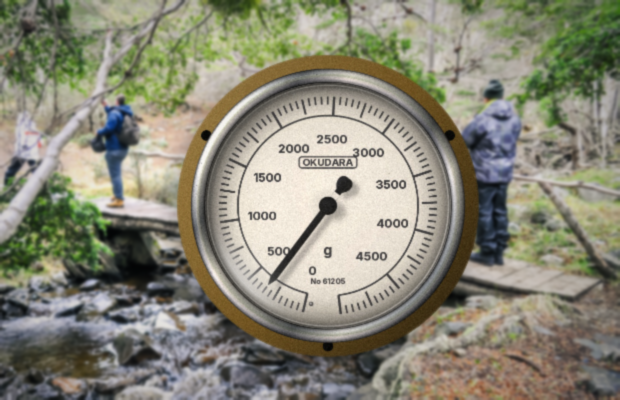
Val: g 350
